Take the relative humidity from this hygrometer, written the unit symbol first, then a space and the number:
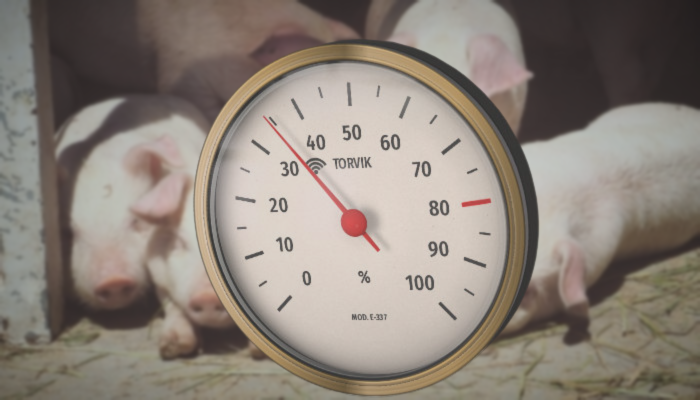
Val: % 35
